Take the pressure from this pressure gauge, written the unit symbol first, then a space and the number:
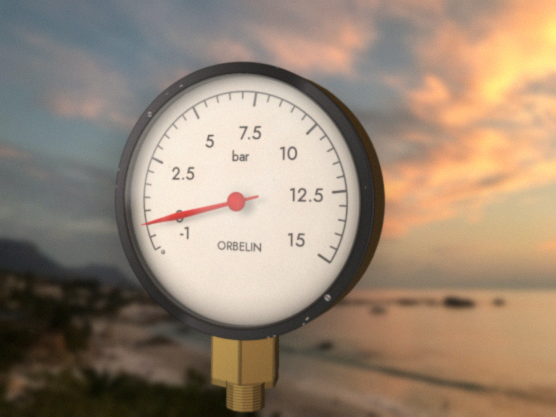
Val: bar 0
